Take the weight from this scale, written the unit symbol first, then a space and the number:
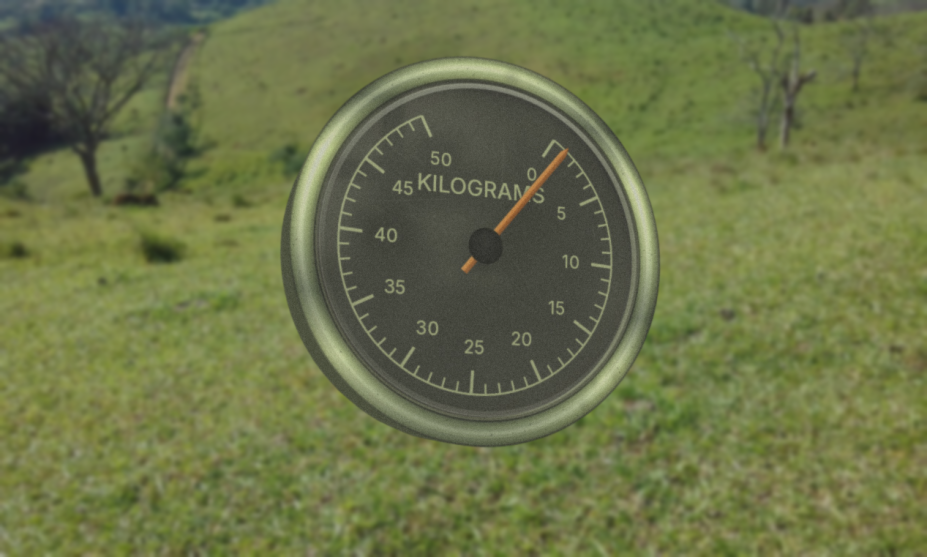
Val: kg 1
